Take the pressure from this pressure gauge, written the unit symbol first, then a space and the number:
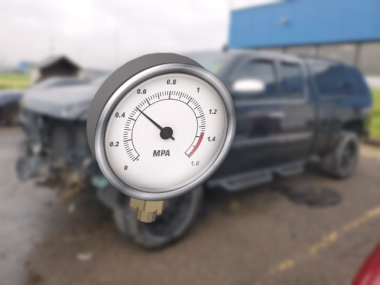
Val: MPa 0.5
